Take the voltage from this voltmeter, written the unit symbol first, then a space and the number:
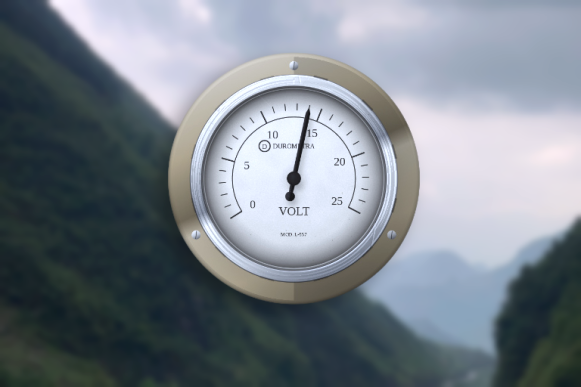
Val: V 14
